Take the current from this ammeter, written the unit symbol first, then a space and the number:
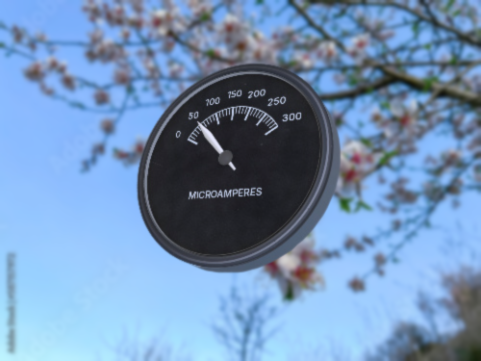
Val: µA 50
